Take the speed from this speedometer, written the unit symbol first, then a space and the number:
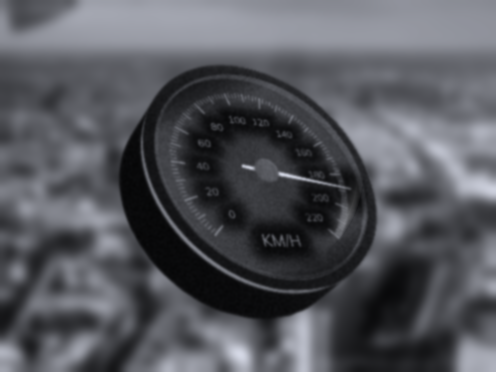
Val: km/h 190
